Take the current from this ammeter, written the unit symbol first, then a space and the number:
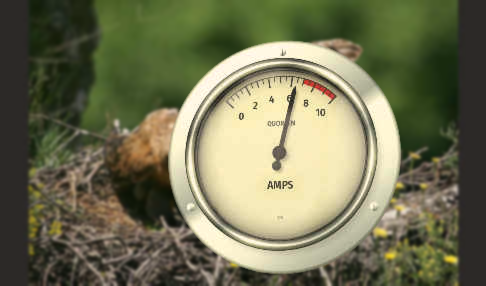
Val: A 6.5
